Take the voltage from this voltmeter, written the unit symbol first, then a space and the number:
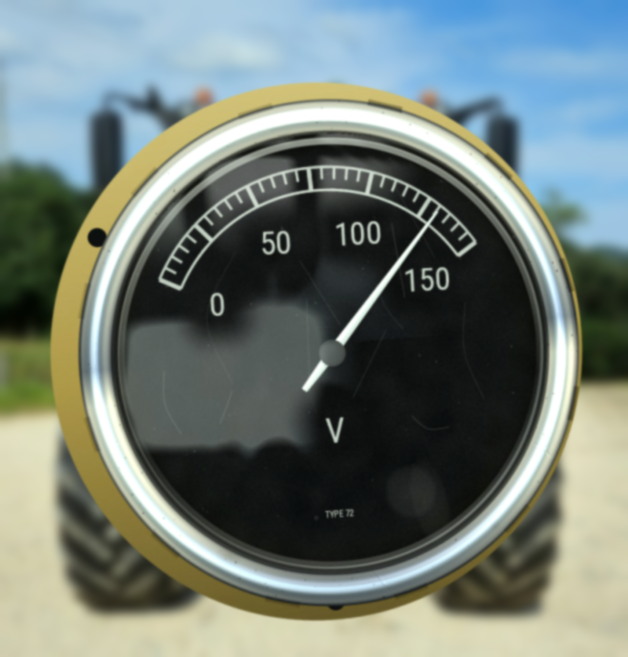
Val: V 130
